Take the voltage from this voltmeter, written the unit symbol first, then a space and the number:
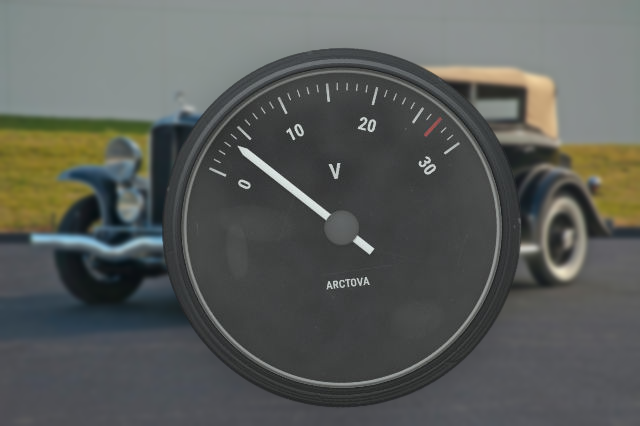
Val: V 3.5
